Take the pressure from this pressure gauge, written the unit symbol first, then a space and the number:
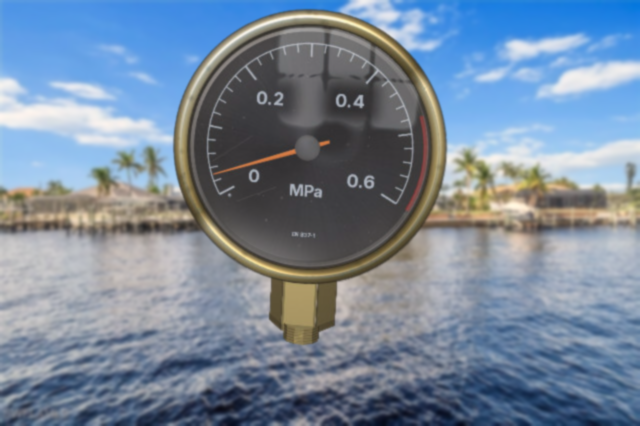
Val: MPa 0.03
